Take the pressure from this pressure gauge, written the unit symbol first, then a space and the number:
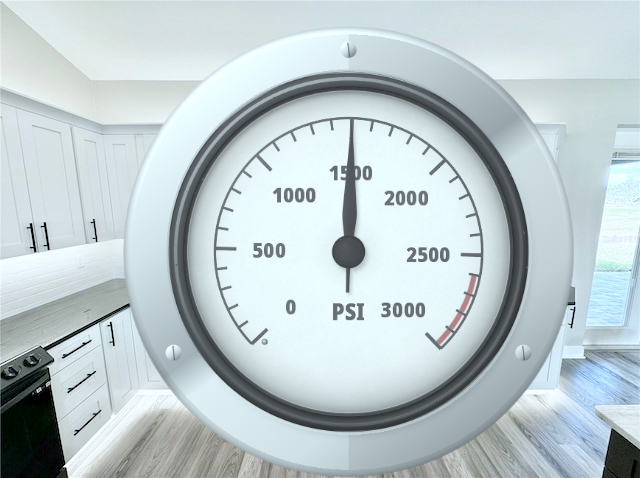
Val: psi 1500
